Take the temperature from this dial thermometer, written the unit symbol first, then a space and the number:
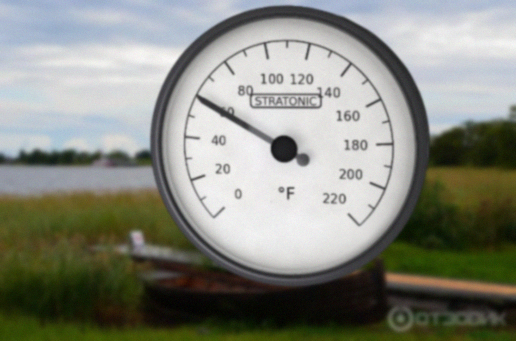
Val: °F 60
